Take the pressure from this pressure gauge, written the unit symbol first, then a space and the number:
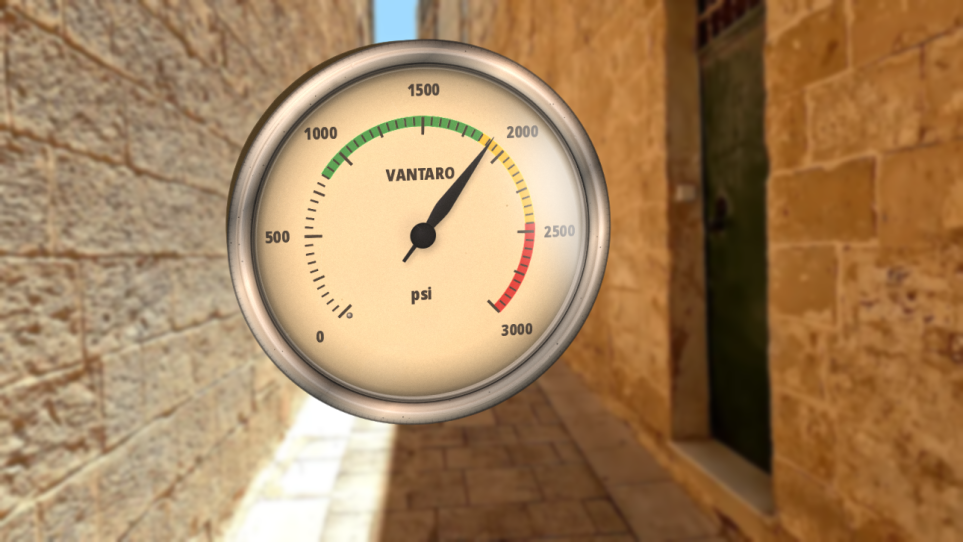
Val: psi 1900
